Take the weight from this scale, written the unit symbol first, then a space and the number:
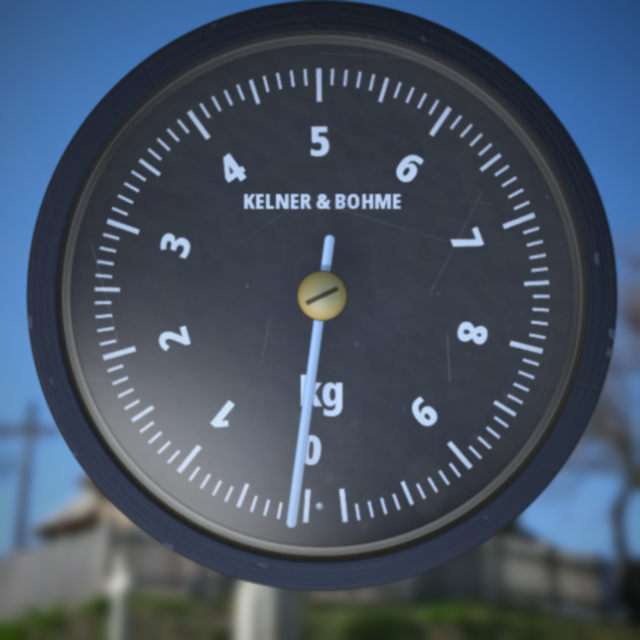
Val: kg 0.1
